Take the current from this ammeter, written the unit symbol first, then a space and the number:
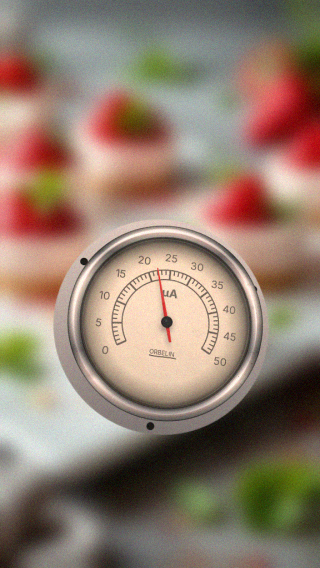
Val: µA 22
